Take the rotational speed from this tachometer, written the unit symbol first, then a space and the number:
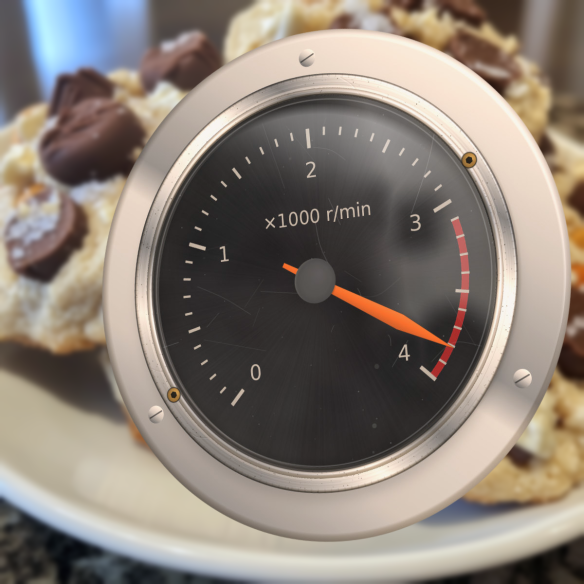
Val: rpm 3800
